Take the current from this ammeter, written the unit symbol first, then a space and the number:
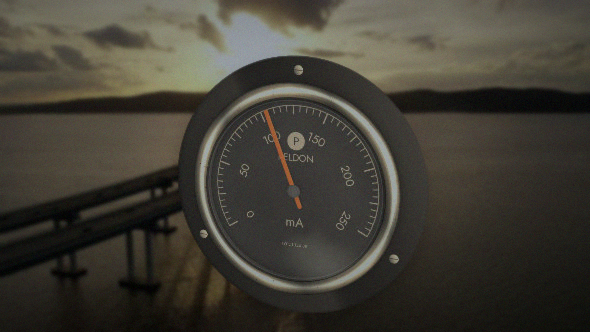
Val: mA 105
